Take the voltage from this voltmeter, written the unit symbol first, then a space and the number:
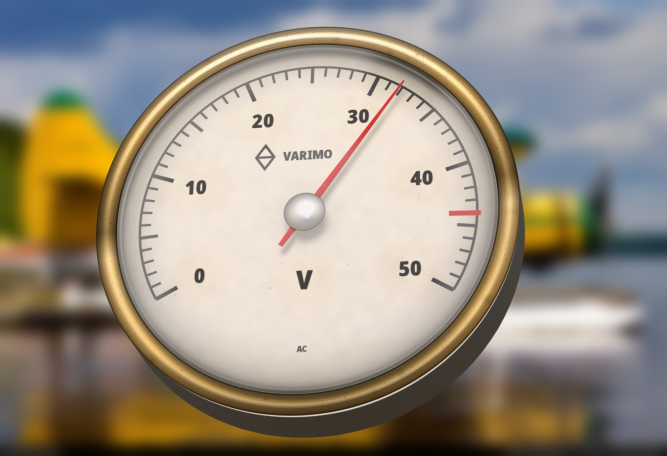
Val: V 32
